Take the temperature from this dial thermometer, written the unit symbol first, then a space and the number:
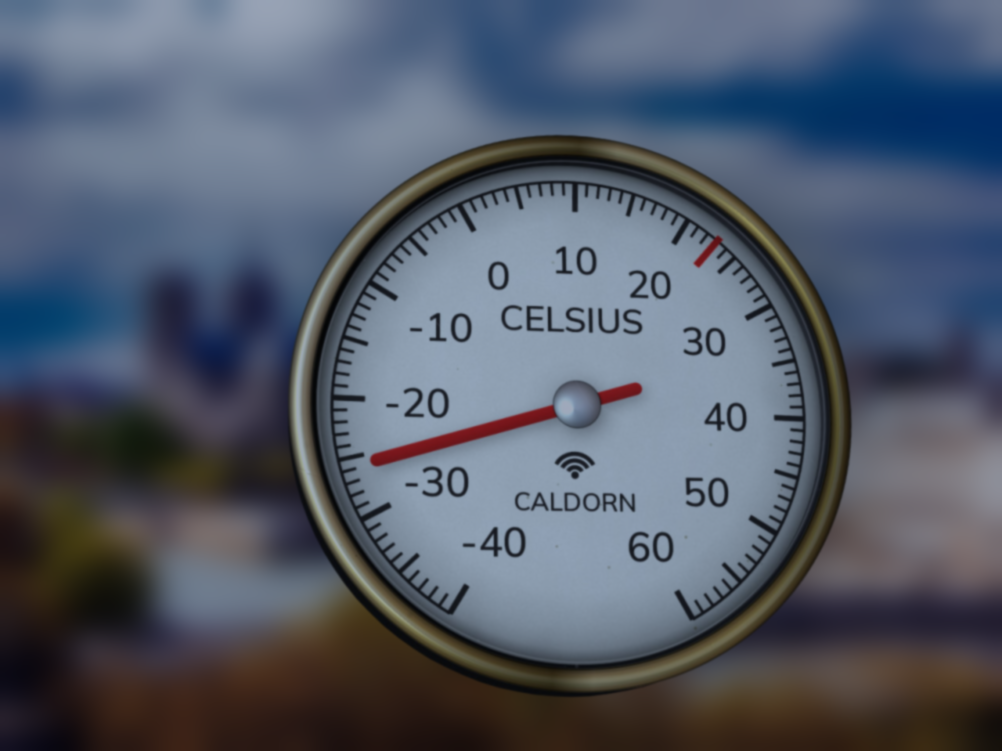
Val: °C -26
